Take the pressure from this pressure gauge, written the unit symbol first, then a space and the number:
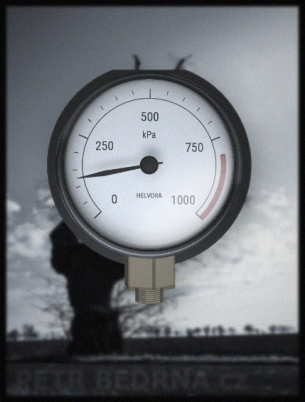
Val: kPa 125
